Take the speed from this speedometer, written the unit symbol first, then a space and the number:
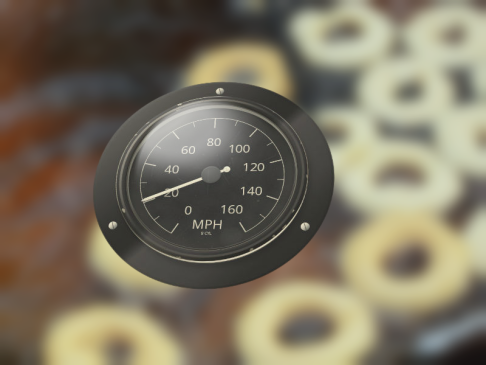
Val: mph 20
